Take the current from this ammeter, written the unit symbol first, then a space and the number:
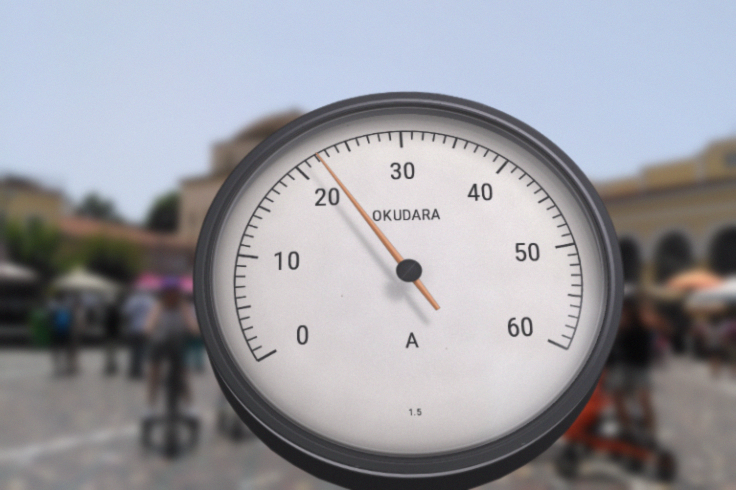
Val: A 22
